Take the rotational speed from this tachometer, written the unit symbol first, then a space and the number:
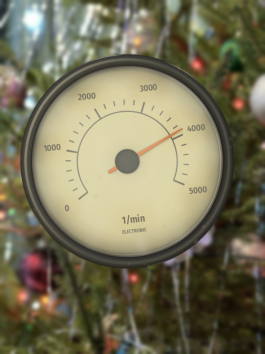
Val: rpm 3900
